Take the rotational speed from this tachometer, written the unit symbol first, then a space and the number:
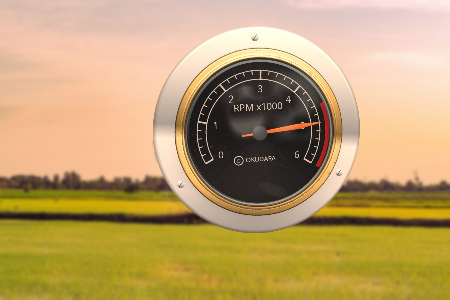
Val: rpm 5000
